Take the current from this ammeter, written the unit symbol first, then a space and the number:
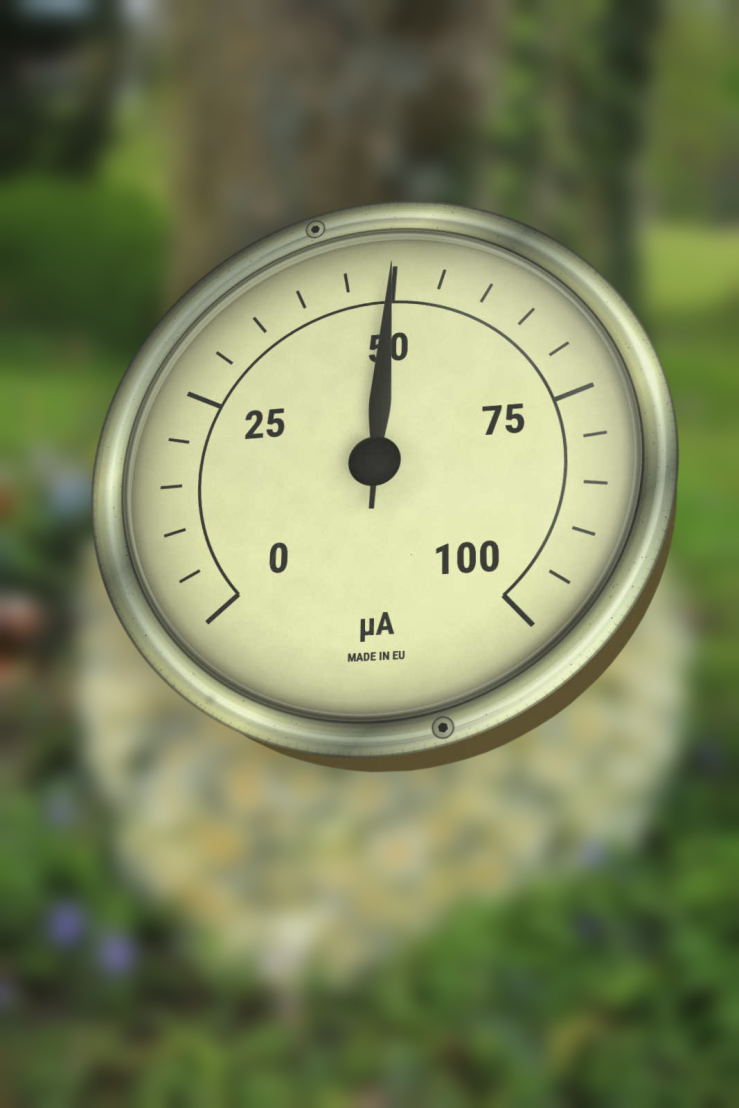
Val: µA 50
